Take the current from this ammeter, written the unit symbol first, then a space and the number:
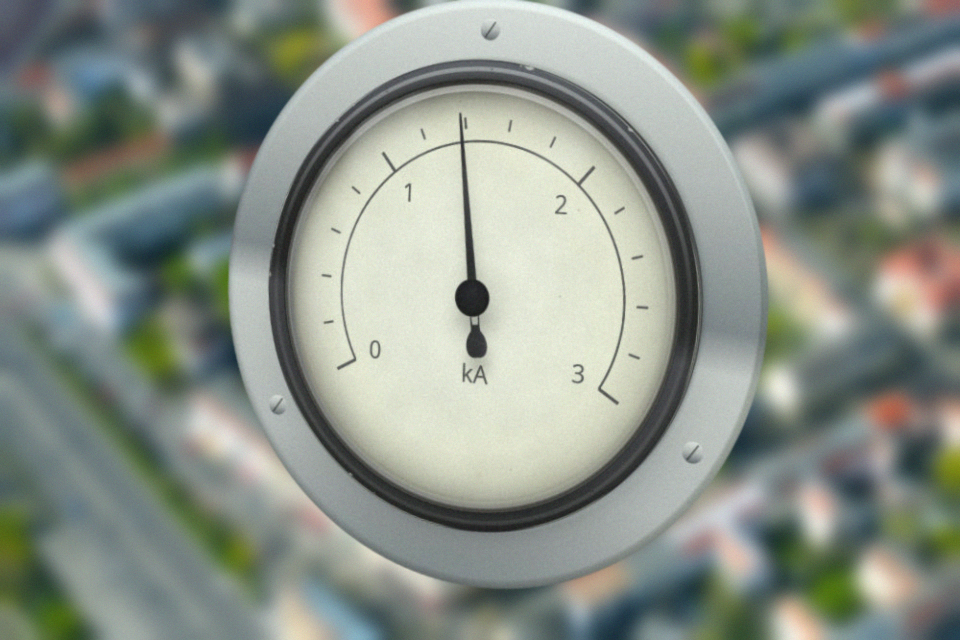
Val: kA 1.4
